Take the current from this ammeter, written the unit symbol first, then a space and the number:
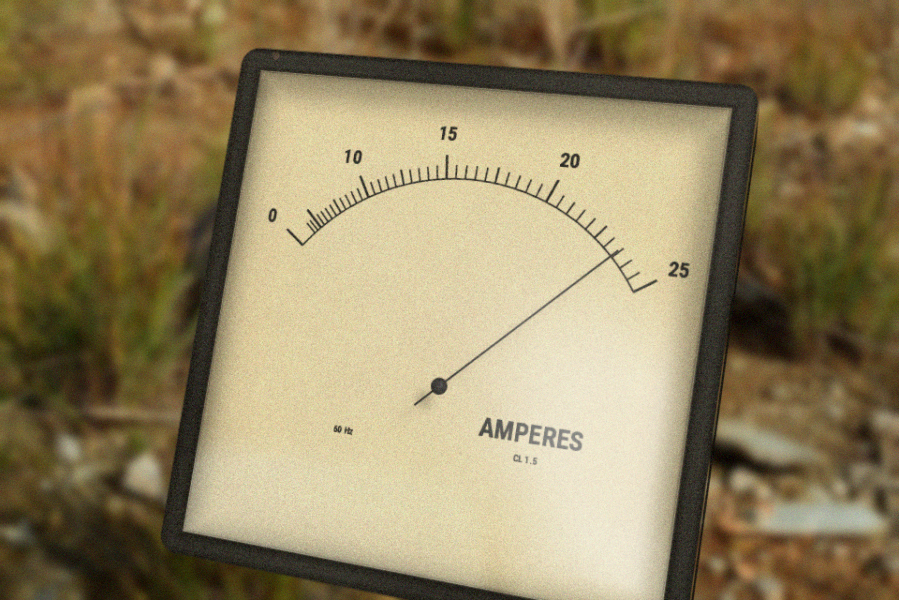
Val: A 23.5
